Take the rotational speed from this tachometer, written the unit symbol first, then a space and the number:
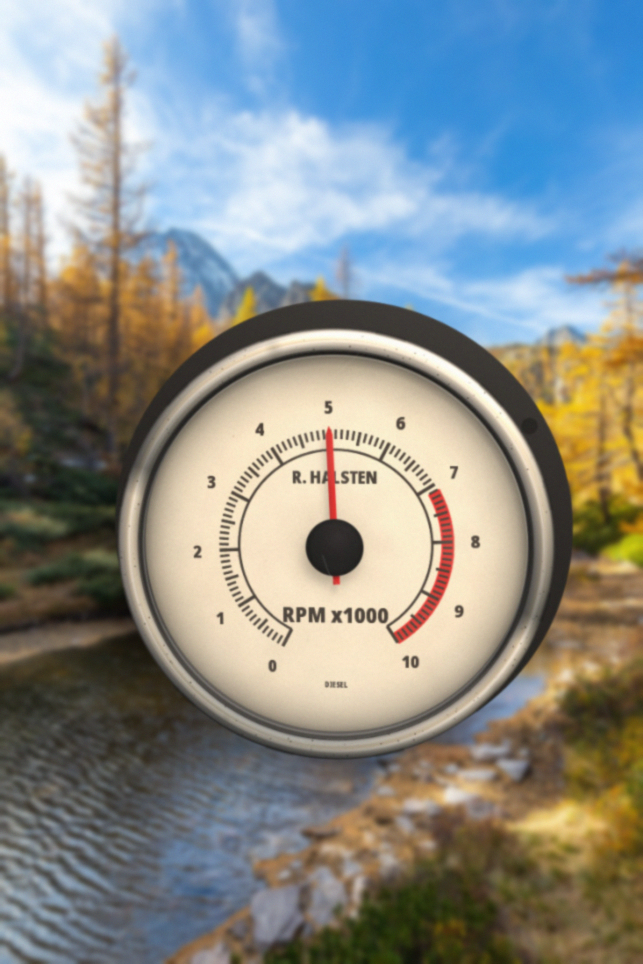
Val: rpm 5000
